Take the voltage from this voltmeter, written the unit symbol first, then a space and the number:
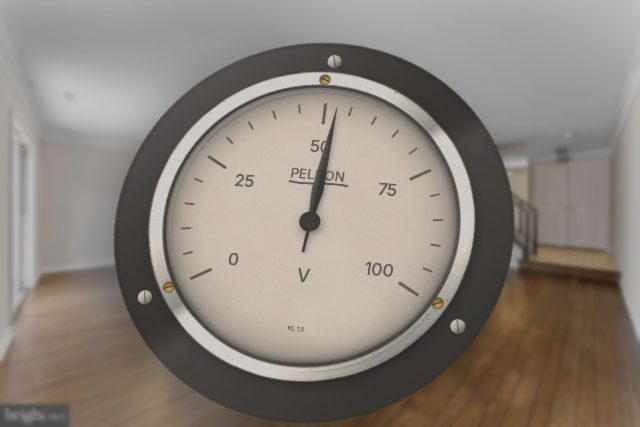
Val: V 52.5
